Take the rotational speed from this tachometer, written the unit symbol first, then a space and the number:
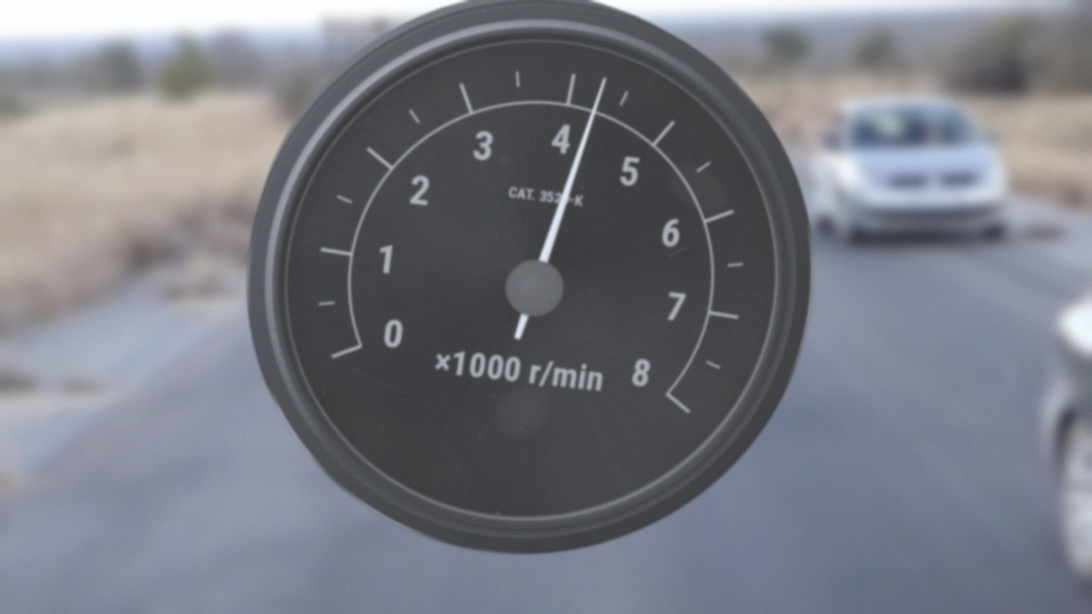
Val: rpm 4250
